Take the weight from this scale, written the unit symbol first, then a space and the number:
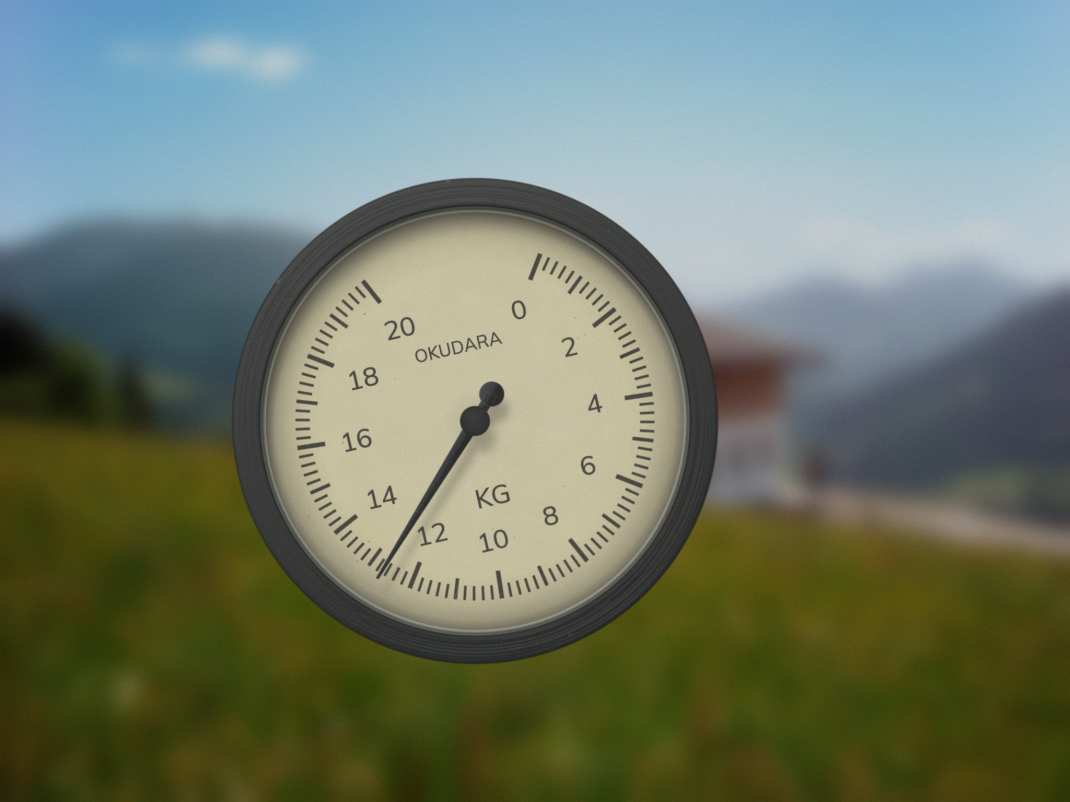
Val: kg 12.7
